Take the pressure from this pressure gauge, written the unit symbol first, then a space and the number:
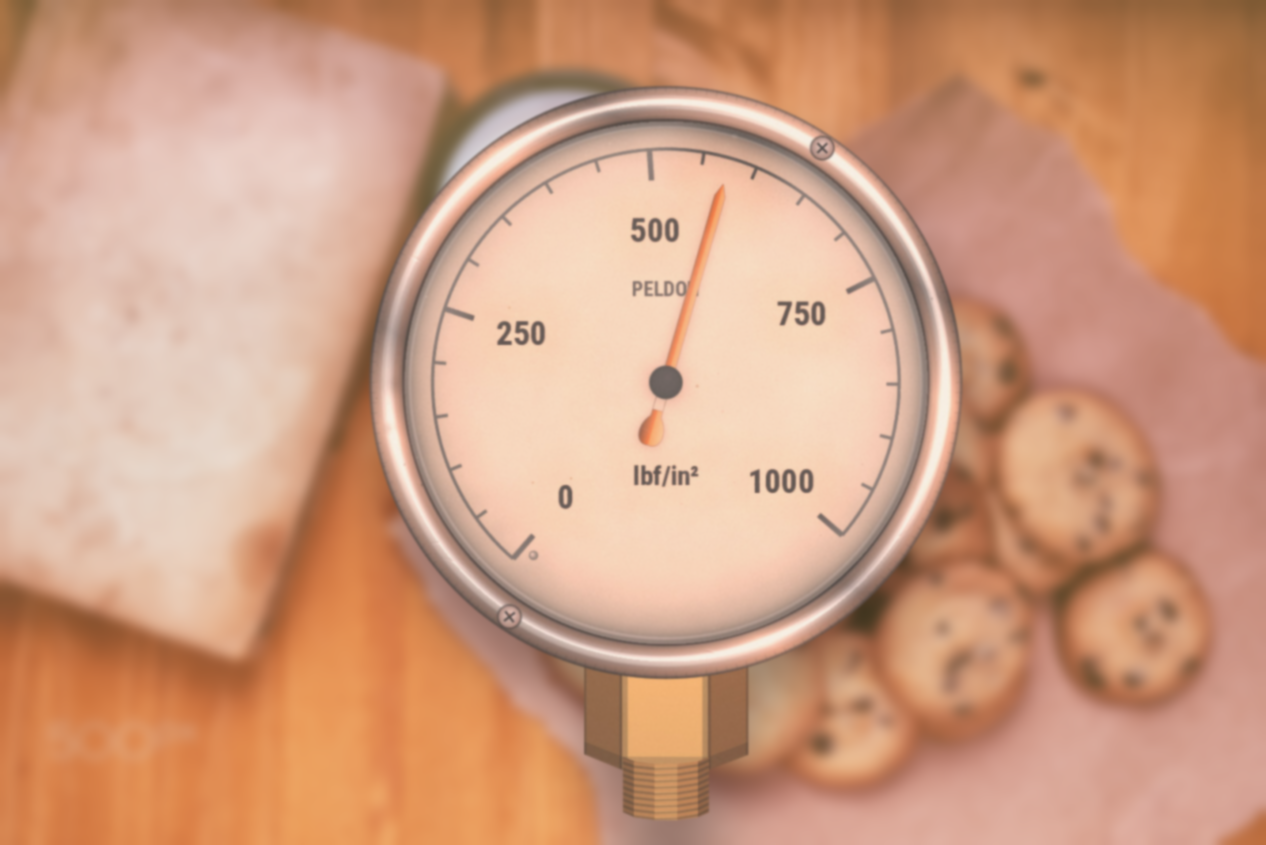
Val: psi 575
